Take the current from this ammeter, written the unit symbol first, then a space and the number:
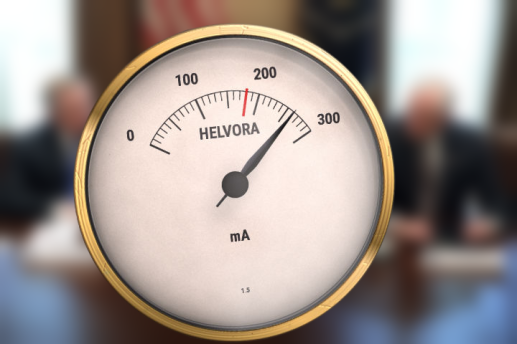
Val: mA 260
